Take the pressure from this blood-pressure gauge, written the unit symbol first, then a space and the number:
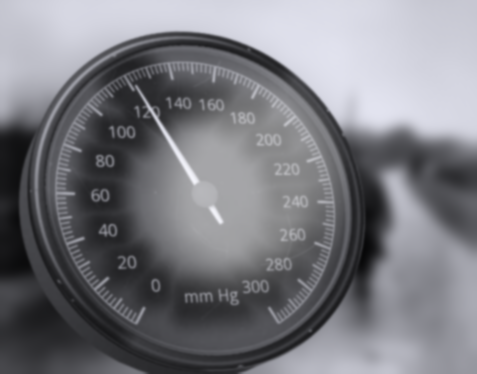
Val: mmHg 120
